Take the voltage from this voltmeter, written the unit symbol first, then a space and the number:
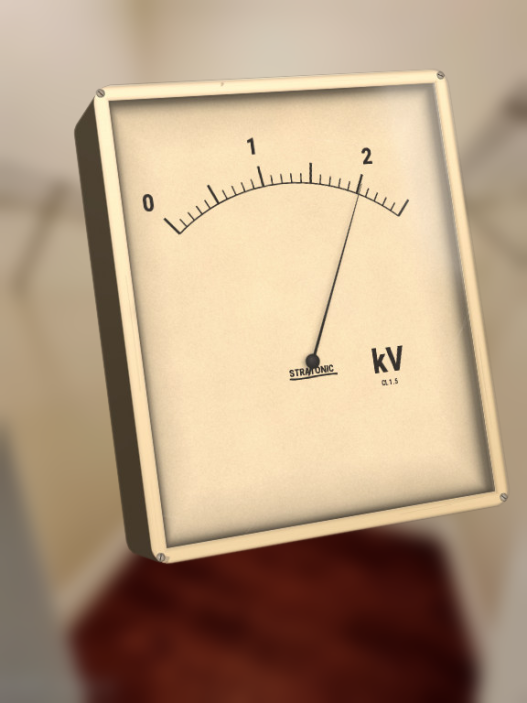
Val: kV 2
